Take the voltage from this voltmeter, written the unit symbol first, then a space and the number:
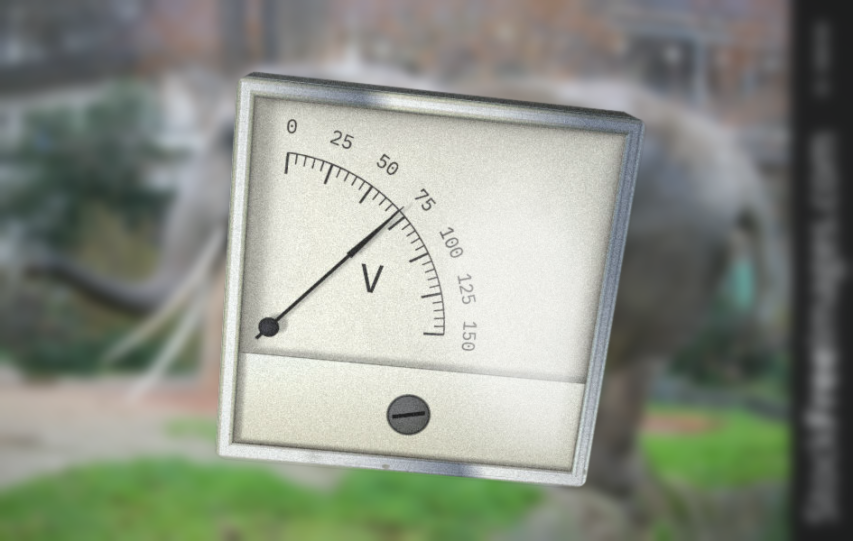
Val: V 70
